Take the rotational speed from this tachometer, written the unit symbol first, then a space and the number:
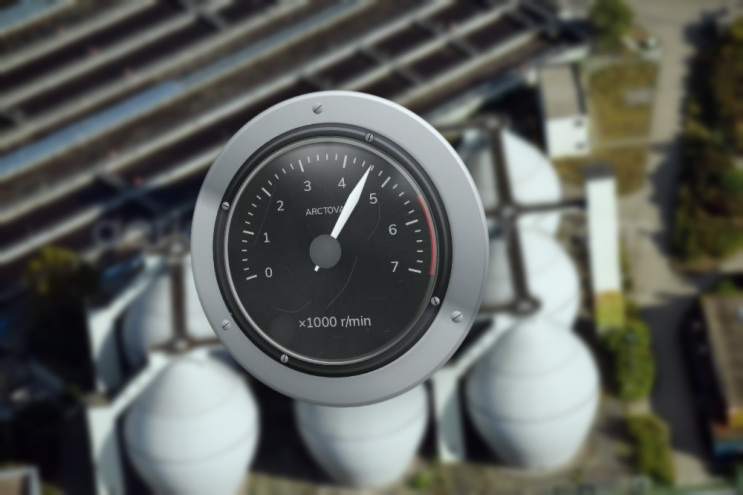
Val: rpm 4600
